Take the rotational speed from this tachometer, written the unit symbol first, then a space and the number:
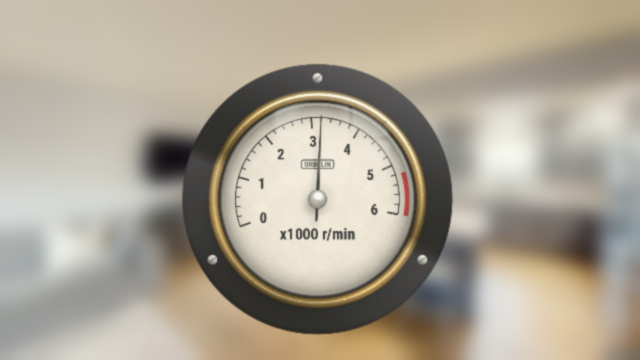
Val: rpm 3200
